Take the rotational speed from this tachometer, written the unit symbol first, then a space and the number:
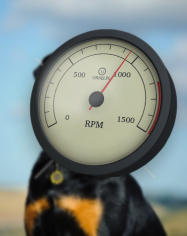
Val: rpm 950
